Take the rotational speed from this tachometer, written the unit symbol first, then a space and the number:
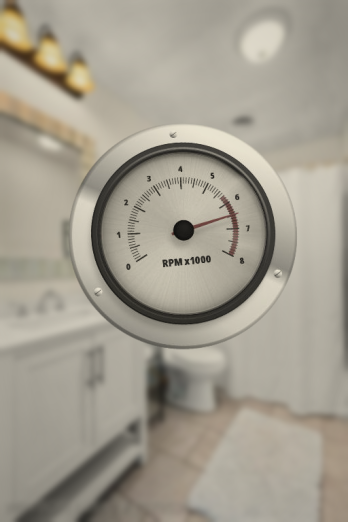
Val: rpm 6500
